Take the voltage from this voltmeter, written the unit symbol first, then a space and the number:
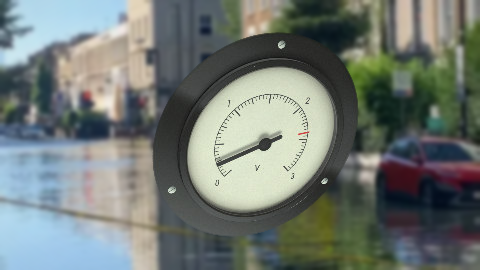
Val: V 0.25
